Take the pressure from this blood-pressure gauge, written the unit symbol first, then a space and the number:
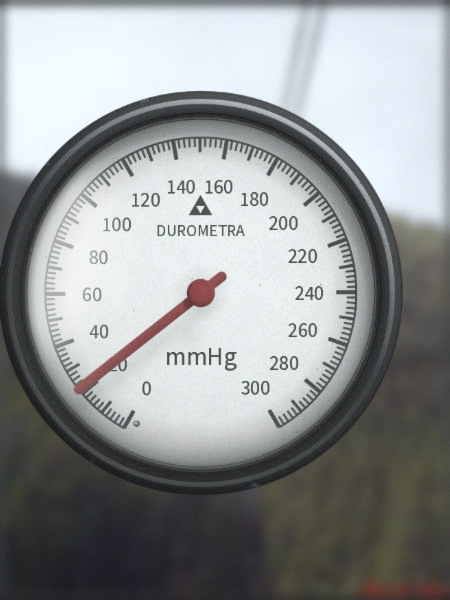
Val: mmHg 22
